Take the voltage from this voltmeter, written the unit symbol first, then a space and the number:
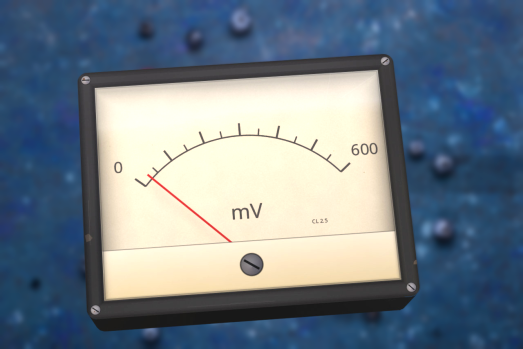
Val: mV 25
